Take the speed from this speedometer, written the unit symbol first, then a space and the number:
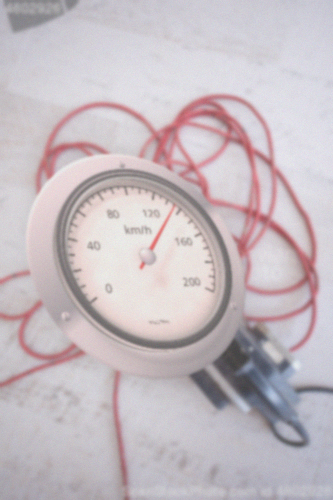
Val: km/h 135
